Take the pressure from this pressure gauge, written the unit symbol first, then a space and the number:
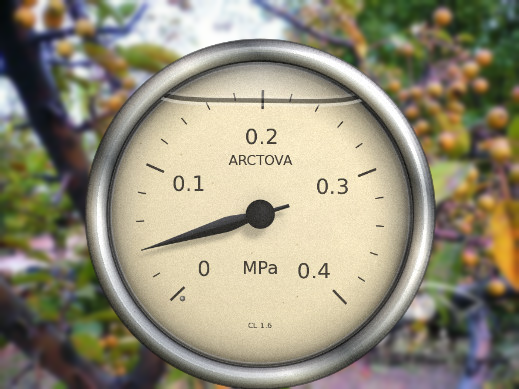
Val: MPa 0.04
